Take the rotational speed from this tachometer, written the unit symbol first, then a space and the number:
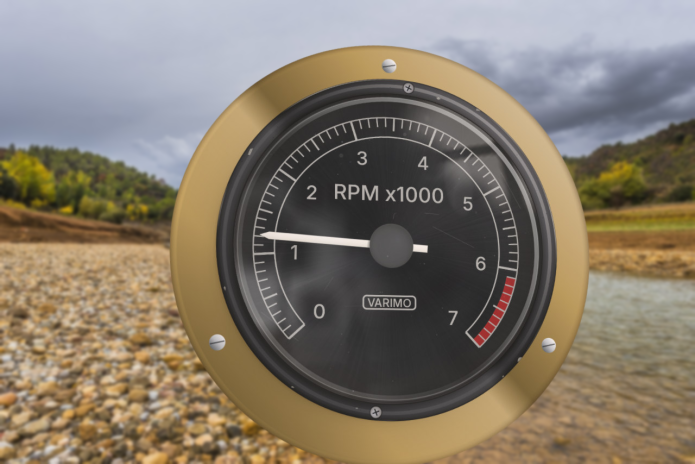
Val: rpm 1200
